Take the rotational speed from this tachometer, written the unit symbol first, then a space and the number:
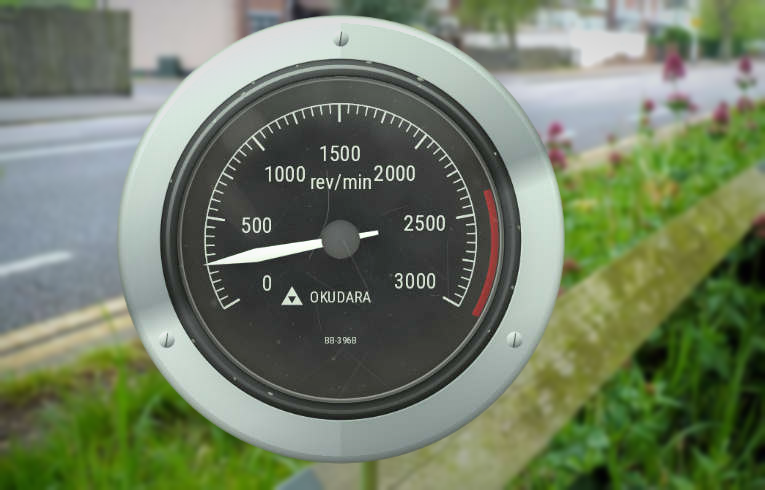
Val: rpm 250
